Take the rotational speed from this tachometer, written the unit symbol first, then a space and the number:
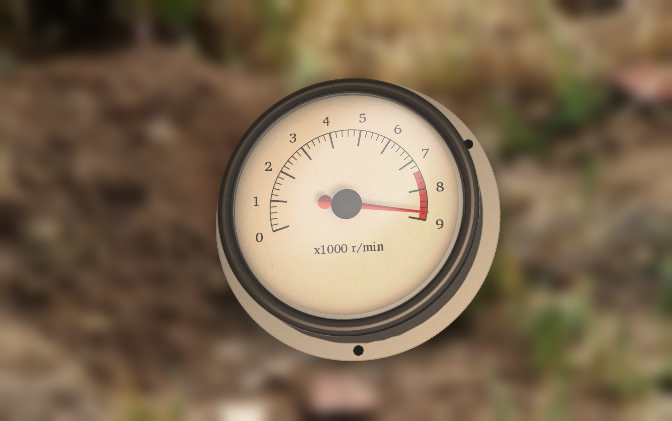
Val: rpm 8800
